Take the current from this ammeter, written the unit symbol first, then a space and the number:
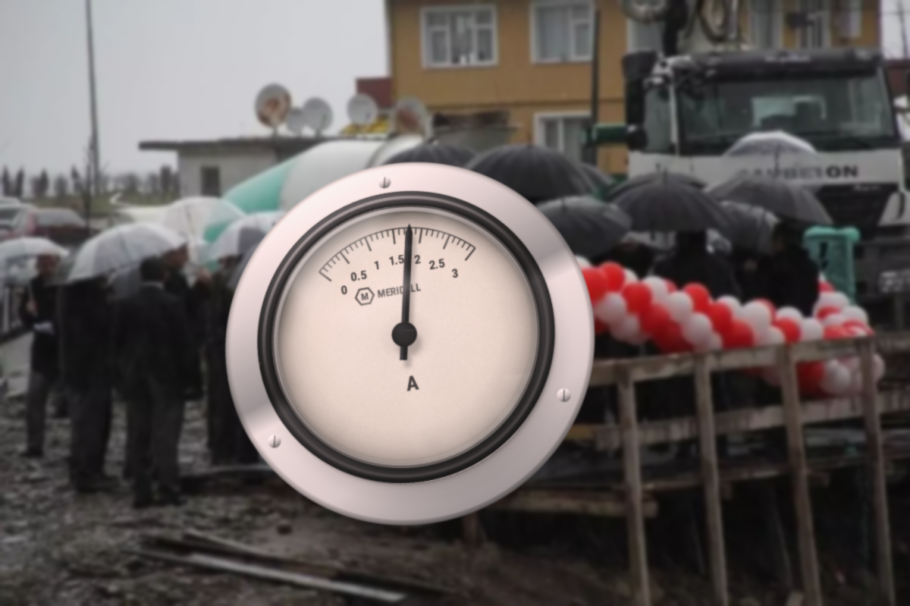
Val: A 1.8
